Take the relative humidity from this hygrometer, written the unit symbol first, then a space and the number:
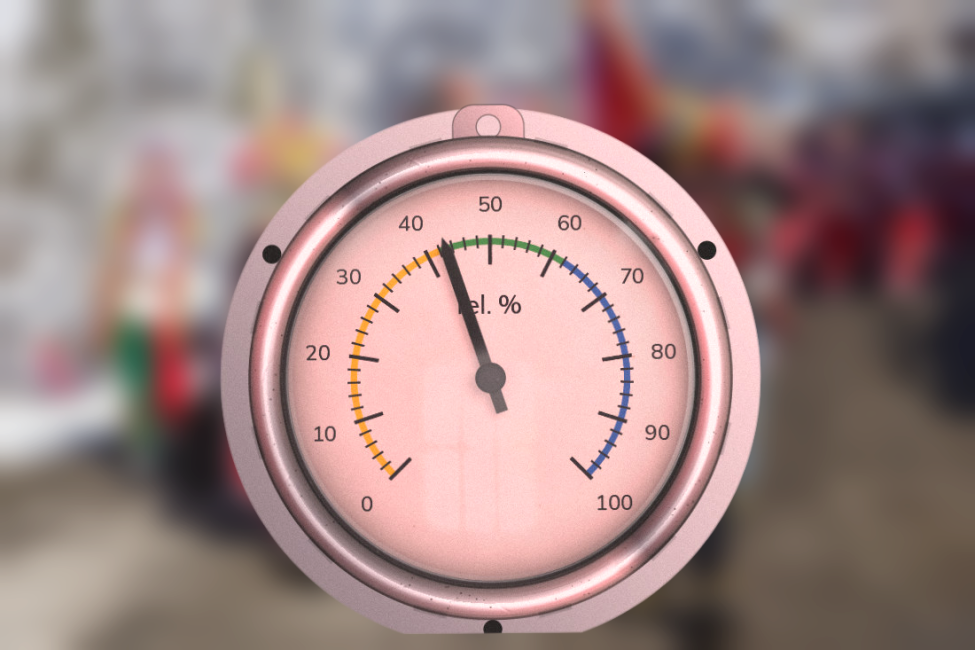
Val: % 43
